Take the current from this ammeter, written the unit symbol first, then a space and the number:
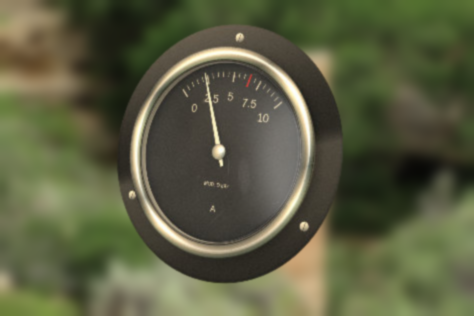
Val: A 2.5
